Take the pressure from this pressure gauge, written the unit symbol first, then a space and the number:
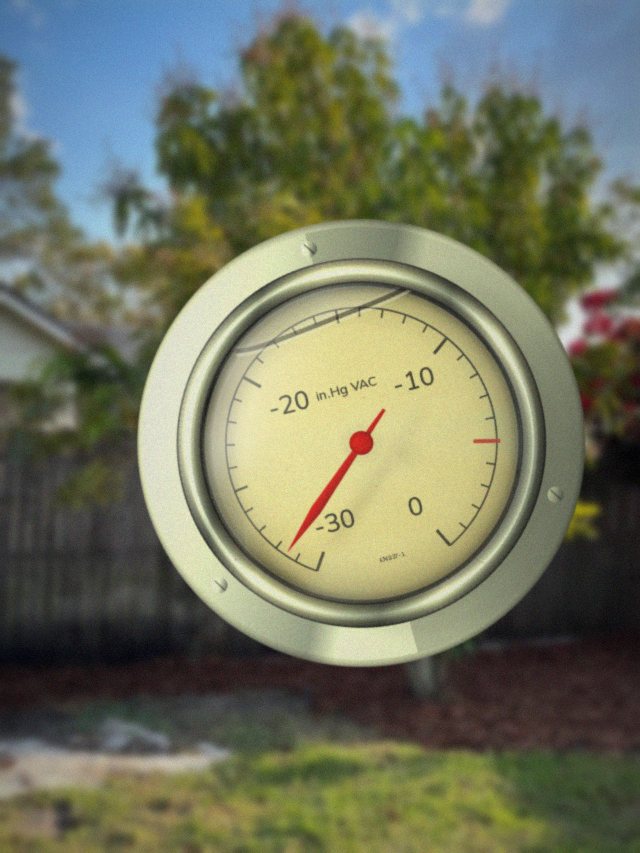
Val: inHg -28.5
